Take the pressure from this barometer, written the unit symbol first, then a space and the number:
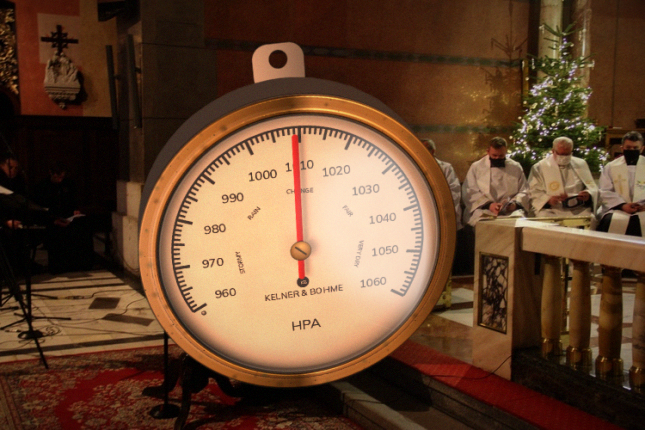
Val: hPa 1009
